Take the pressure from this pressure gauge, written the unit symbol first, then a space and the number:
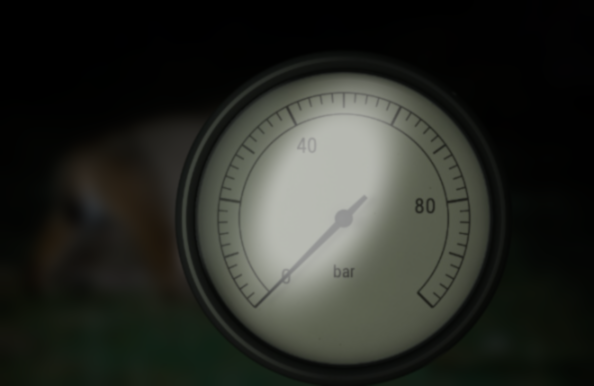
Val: bar 0
